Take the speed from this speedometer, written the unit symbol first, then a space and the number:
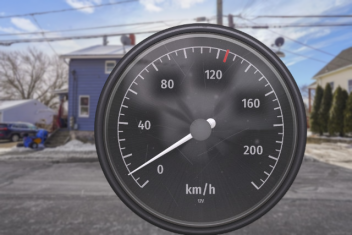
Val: km/h 10
